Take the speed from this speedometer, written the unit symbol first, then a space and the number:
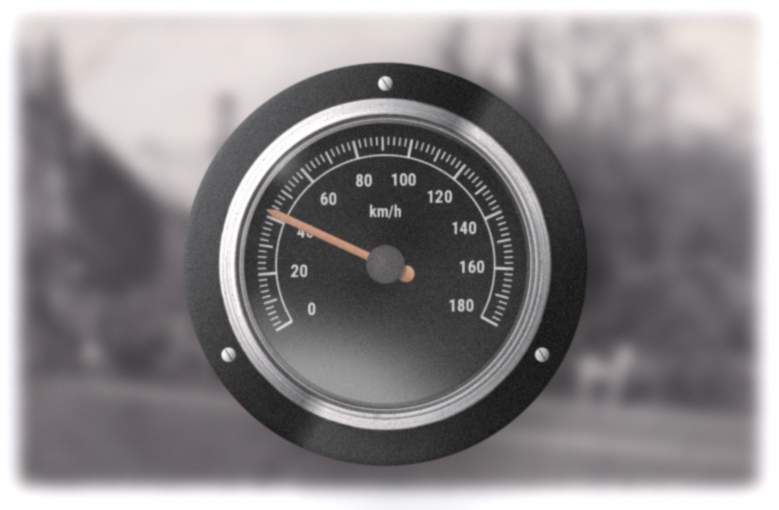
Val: km/h 42
